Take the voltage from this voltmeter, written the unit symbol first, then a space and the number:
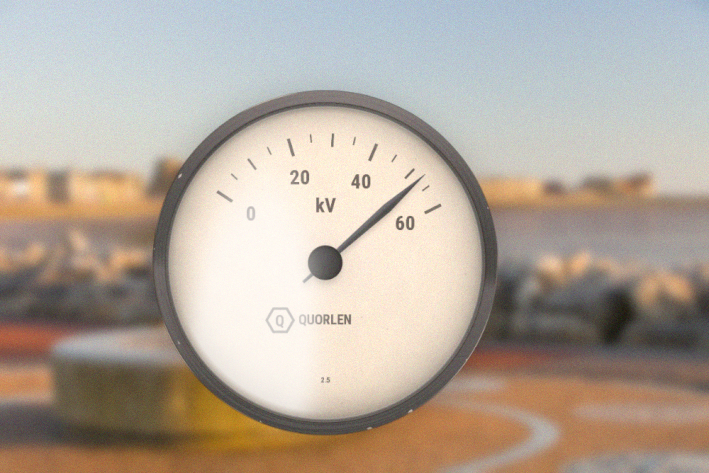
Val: kV 52.5
